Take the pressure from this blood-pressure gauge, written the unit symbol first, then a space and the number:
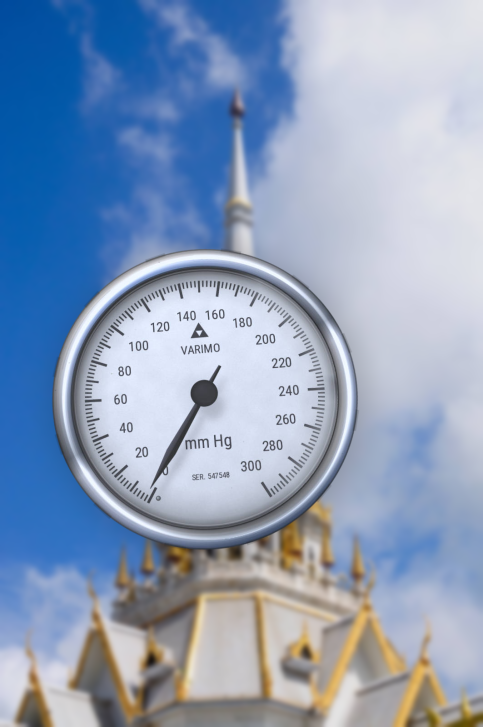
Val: mmHg 2
